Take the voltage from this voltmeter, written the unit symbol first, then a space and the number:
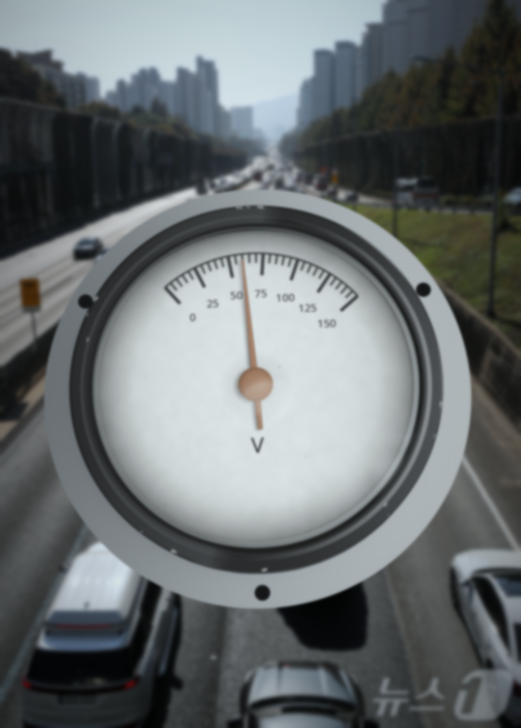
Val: V 60
